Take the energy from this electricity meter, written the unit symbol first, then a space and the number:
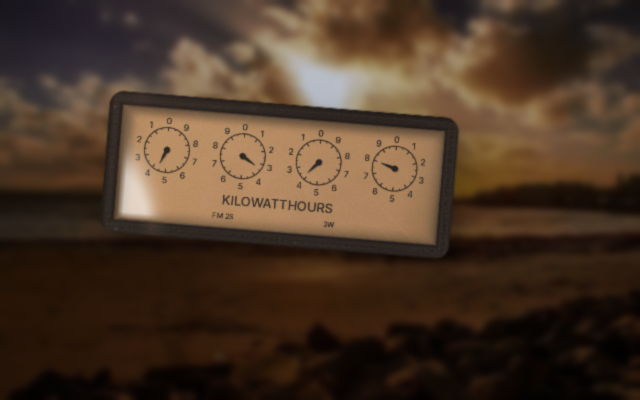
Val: kWh 4338
